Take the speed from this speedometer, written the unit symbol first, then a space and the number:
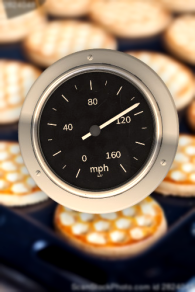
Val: mph 115
